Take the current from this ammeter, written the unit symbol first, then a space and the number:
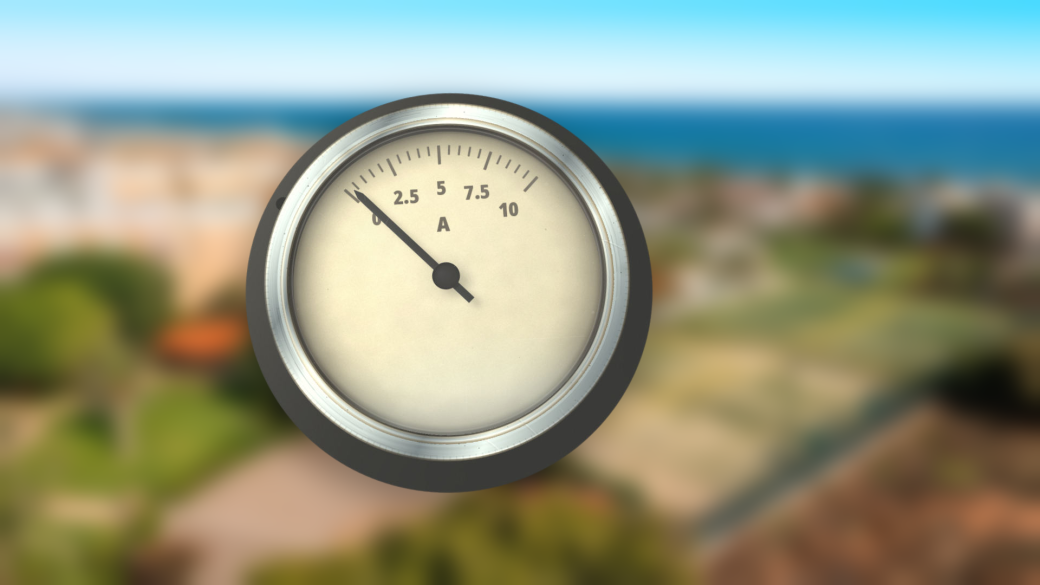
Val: A 0.25
